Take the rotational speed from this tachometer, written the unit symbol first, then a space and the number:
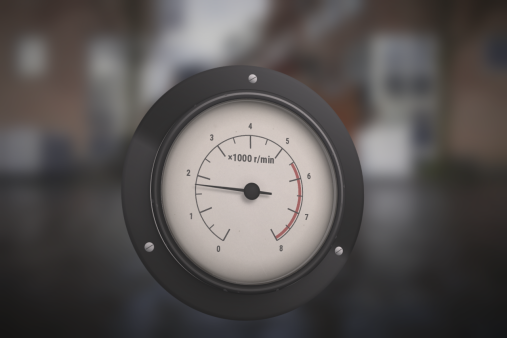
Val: rpm 1750
